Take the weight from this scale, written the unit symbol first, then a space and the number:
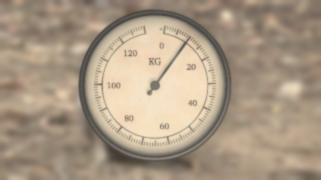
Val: kg 10
